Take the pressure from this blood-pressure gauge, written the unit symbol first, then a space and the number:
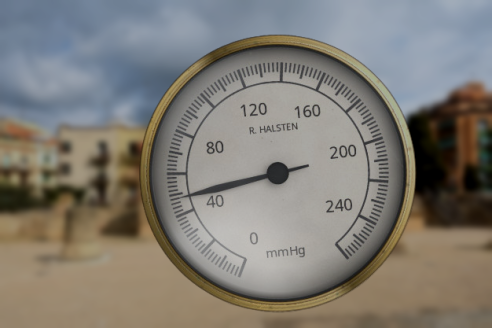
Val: mmHg 48
